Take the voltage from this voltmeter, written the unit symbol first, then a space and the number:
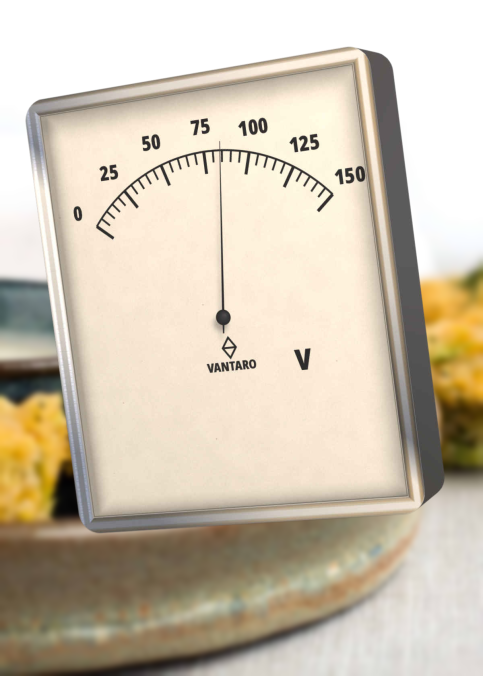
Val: V 85
